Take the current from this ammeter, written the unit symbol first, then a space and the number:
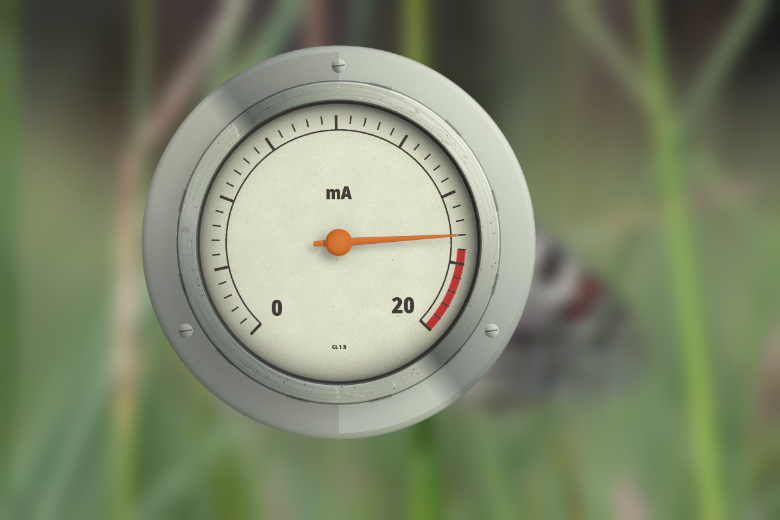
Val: mA 16.5
